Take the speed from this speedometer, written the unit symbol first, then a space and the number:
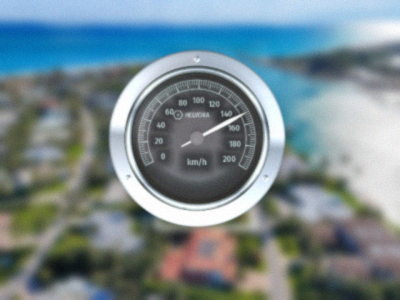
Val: km/h 150
